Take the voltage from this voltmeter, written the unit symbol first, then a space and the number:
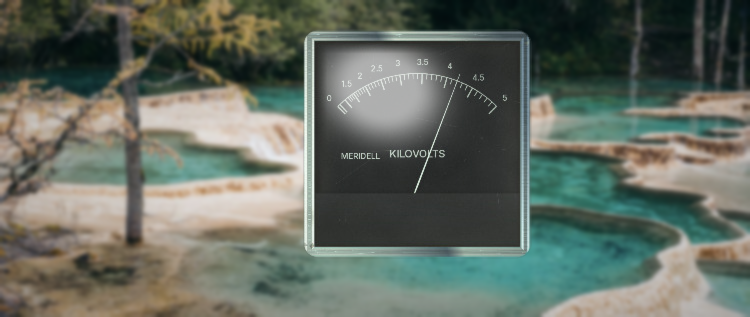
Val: kV 4.2
